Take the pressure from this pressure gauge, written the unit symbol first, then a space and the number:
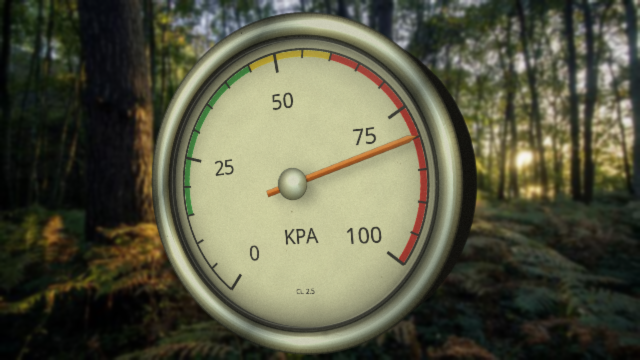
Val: kPa 80
